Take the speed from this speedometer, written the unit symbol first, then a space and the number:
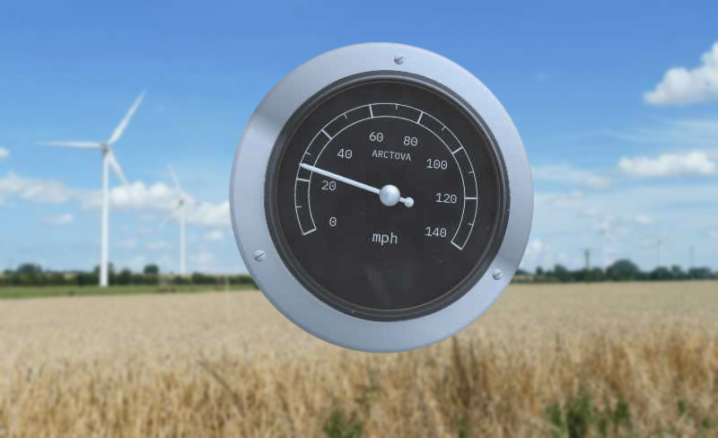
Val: mph 25
